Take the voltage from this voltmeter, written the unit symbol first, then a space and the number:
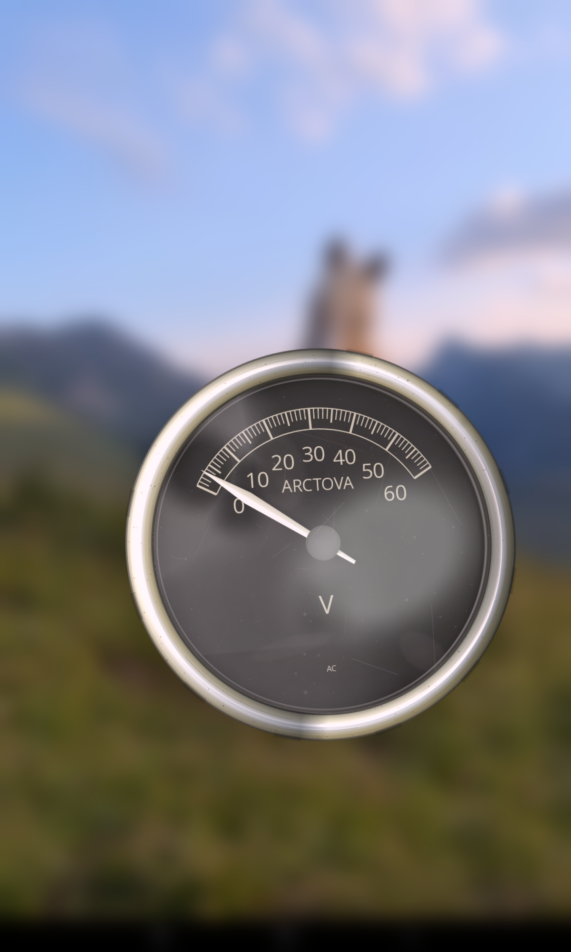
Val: V 3
